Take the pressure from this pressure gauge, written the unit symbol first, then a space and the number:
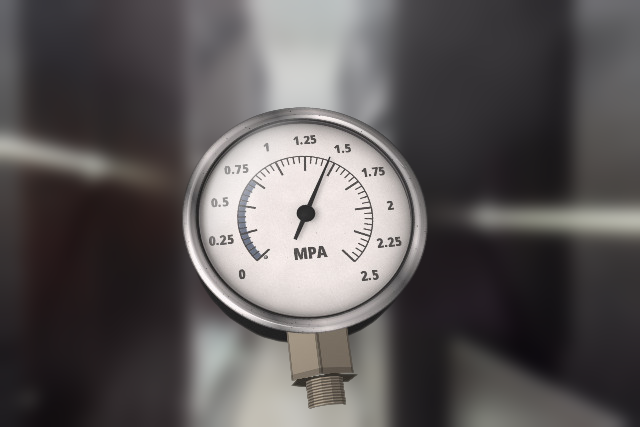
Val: MPa 1.45
